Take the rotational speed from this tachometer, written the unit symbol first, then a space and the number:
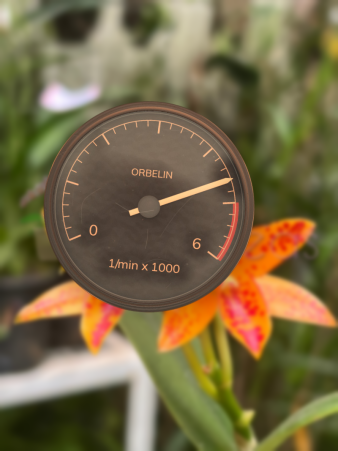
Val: rpm 4600
